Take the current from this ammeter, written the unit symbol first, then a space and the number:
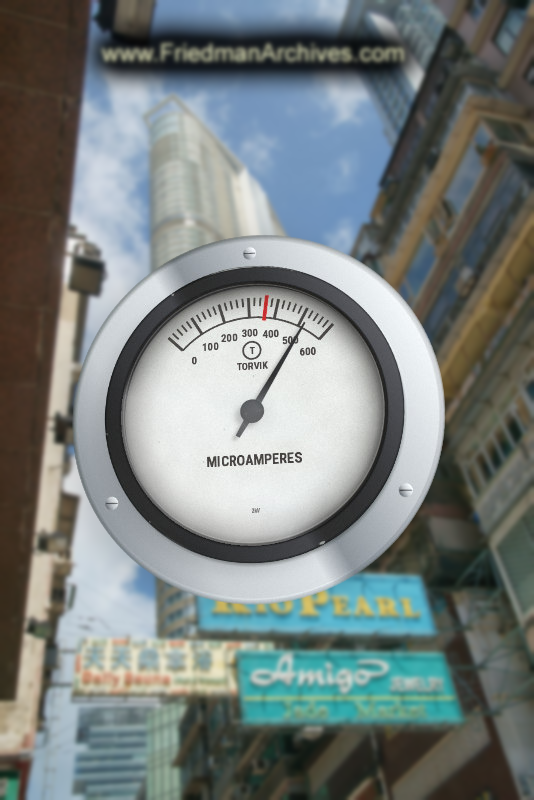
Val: µA 520
